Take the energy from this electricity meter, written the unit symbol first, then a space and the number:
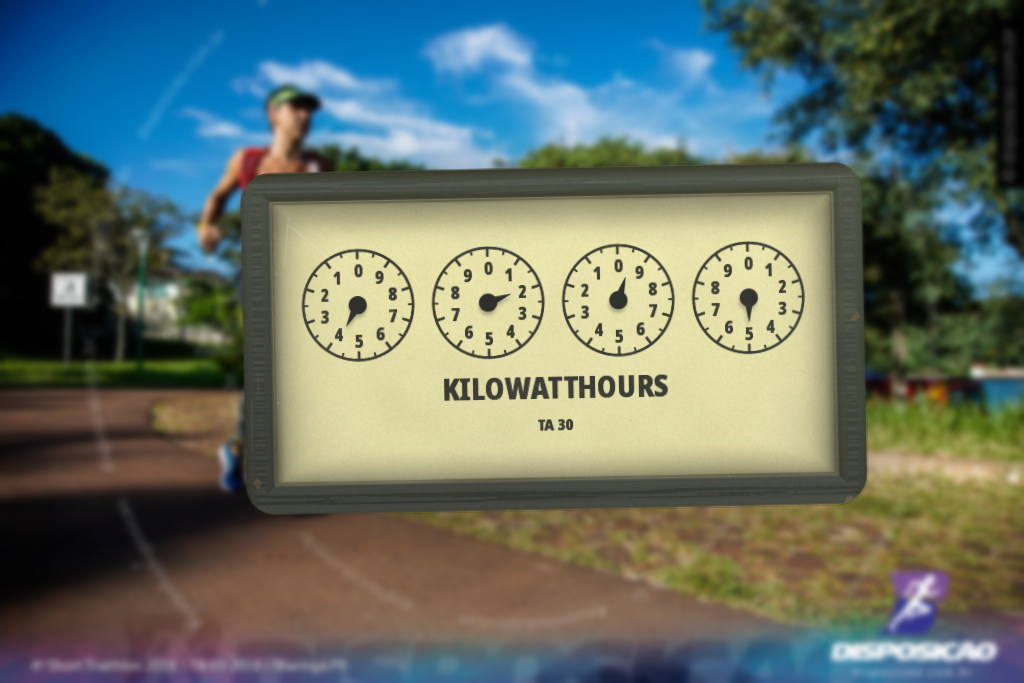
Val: kWh 4195
